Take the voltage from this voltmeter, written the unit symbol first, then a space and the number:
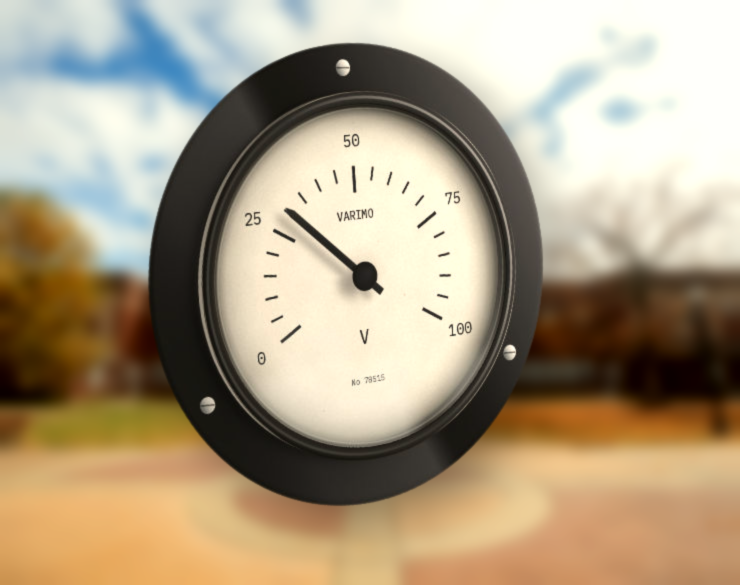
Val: V 30
